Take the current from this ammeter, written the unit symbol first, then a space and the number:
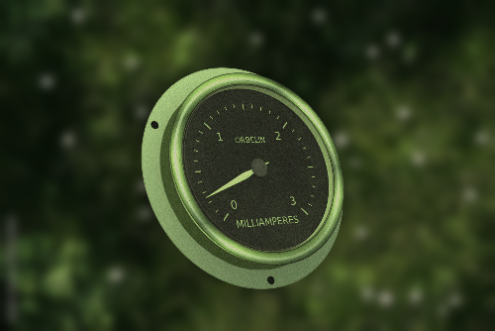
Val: mA 0.25
